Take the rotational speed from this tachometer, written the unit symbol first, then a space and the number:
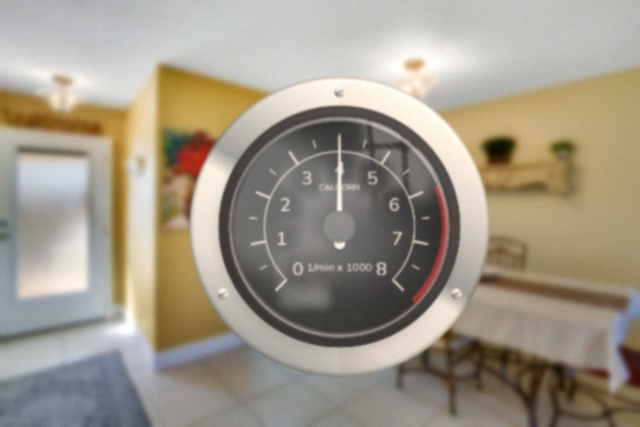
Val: rpm 4000
